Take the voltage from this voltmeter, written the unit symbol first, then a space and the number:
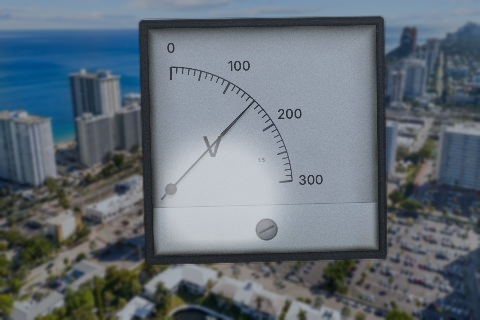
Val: V 150
